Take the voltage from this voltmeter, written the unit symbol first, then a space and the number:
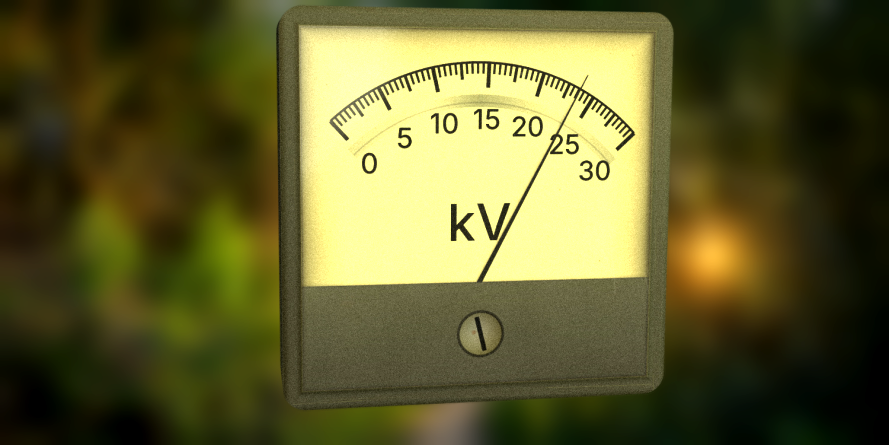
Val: kV 23.5
